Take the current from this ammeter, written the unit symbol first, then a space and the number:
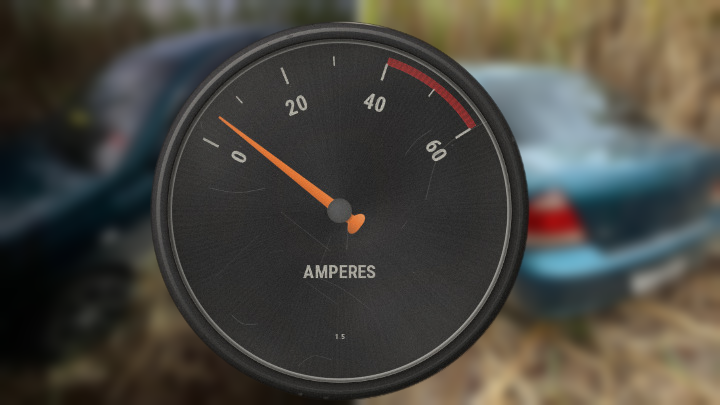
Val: A 5
